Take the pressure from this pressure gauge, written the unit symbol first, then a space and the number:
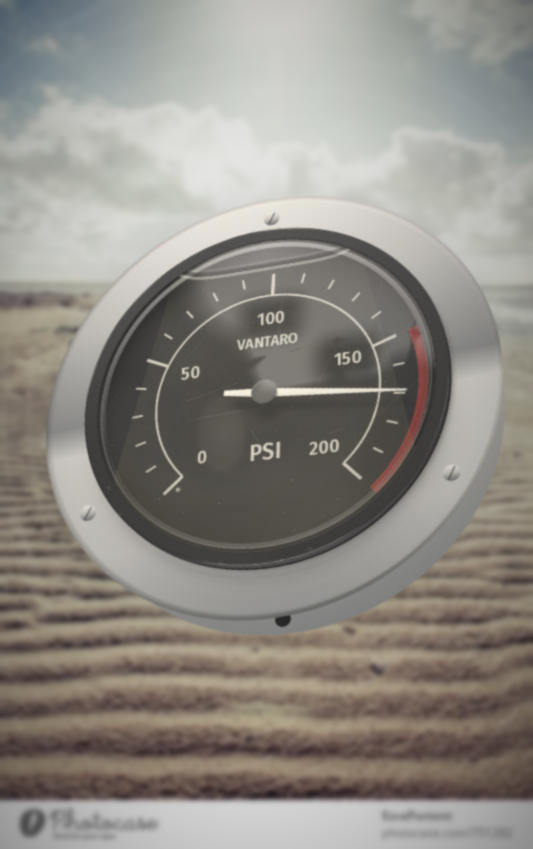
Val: psi 170
